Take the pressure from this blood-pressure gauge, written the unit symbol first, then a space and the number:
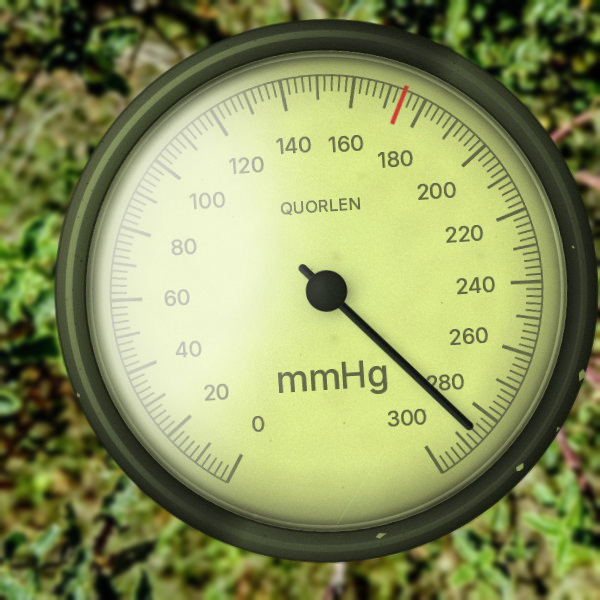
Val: mmHg 286
